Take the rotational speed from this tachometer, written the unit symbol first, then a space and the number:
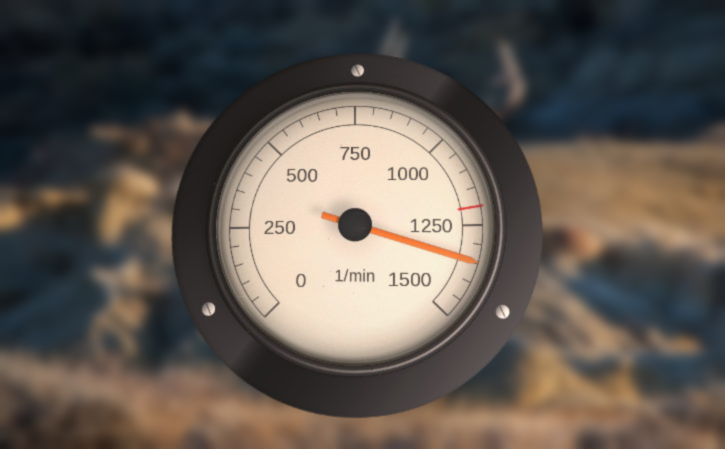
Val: rpm 1350
